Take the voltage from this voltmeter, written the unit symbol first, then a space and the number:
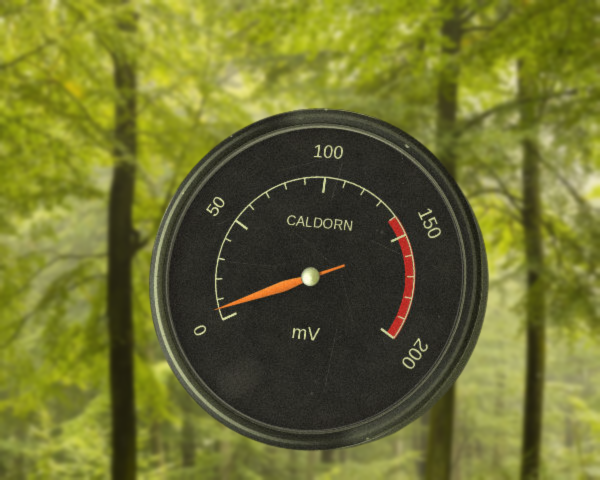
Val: mV 5
